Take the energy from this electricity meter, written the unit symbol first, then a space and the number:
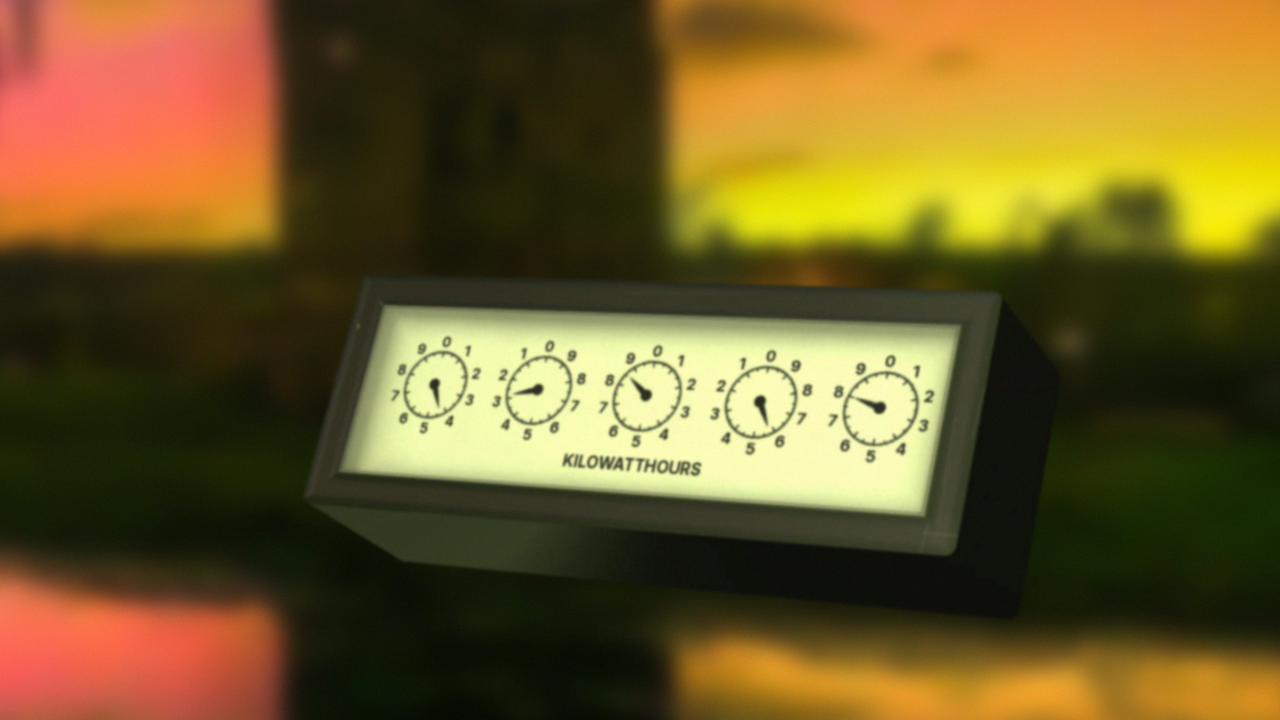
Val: kWh 42858
